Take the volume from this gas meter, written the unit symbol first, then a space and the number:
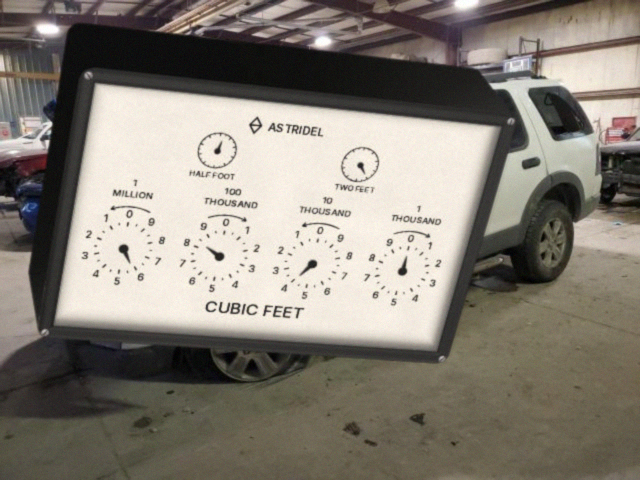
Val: ft³ 584000
